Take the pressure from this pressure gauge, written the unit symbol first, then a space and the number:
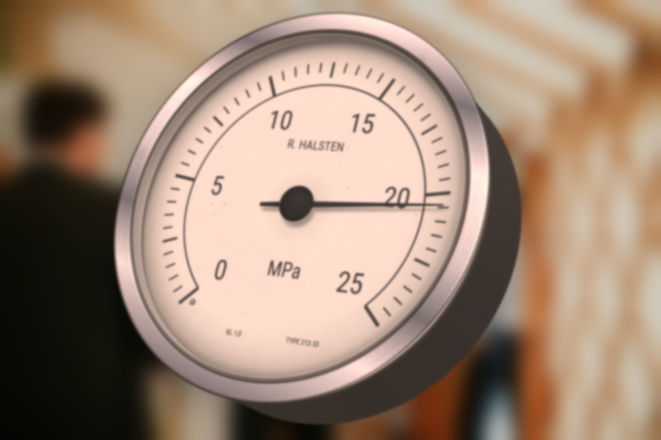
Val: MPa 20.5
